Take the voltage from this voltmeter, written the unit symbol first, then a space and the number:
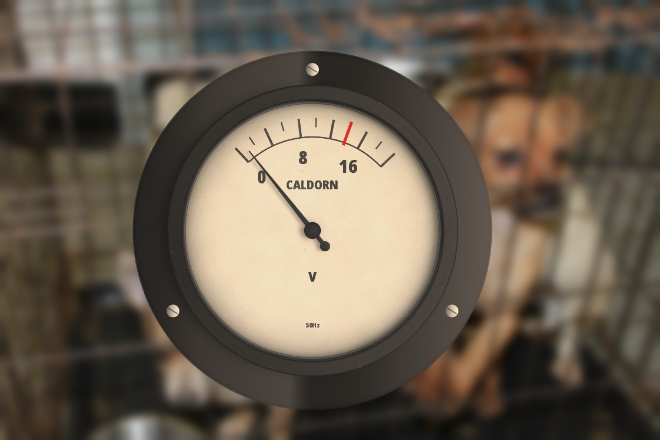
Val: V 1
